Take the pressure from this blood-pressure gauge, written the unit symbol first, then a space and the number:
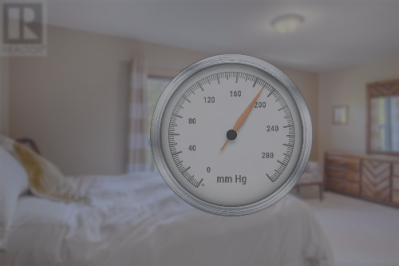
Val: mmHg 190
